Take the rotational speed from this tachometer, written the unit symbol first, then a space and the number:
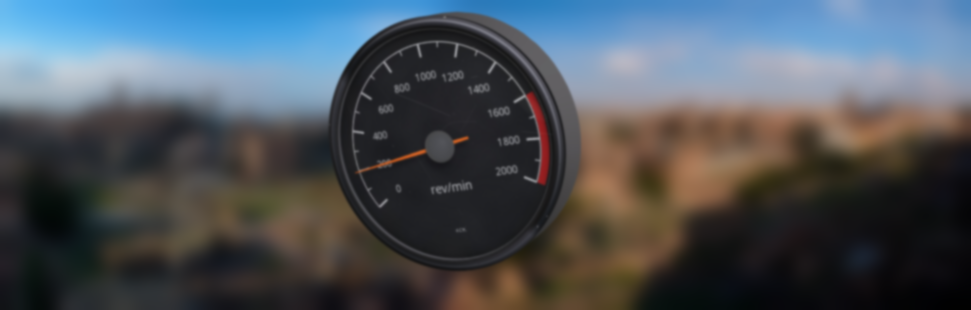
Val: rpm 200
